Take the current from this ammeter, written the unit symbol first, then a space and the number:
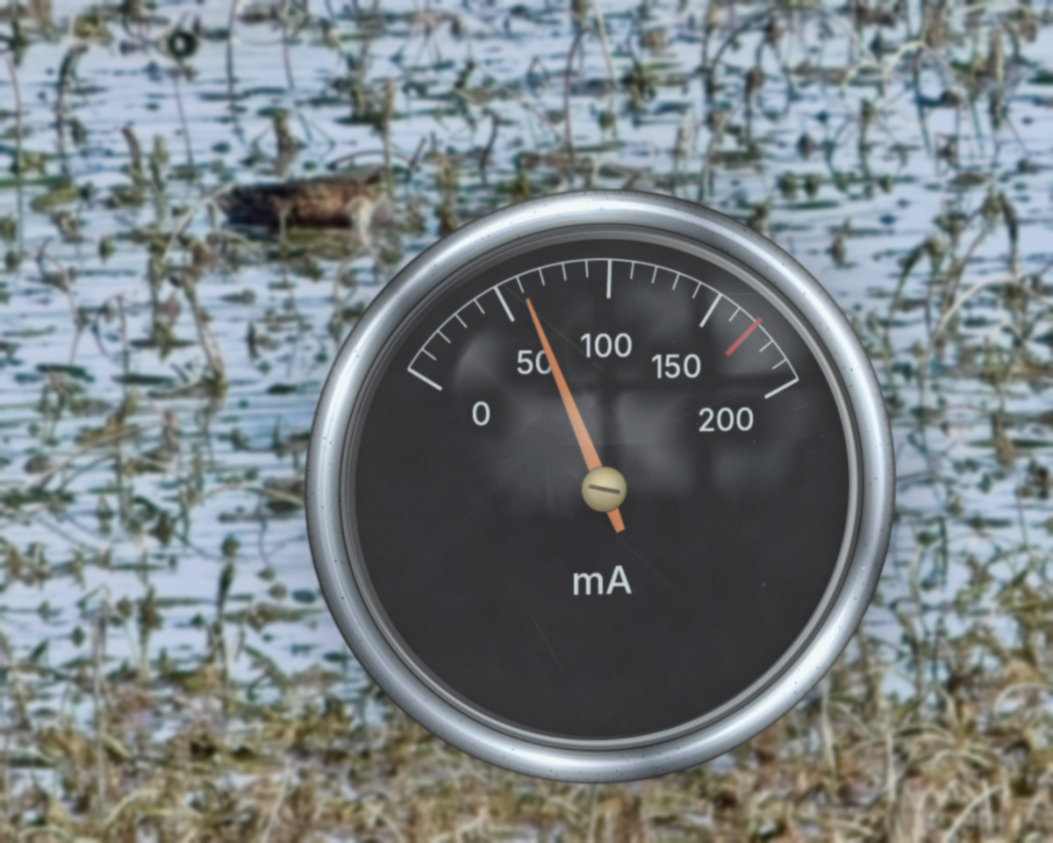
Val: mA 60
